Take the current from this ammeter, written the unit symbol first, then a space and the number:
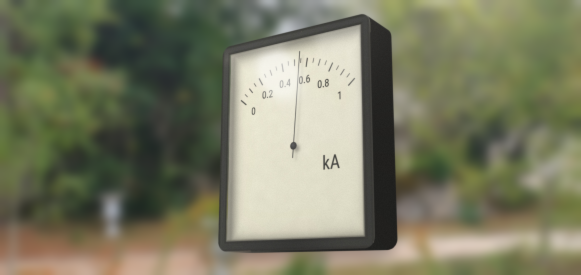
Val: kA 0.55
